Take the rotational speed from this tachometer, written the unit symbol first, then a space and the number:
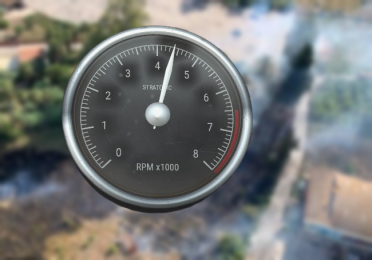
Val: rpm 4400
